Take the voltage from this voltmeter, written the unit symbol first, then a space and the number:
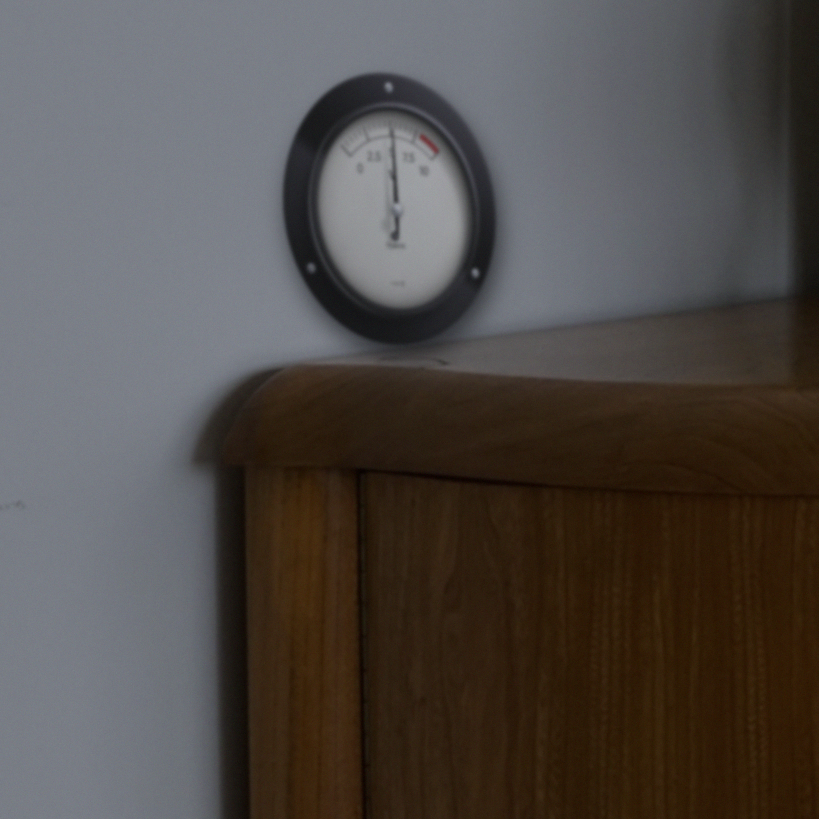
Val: V 5
